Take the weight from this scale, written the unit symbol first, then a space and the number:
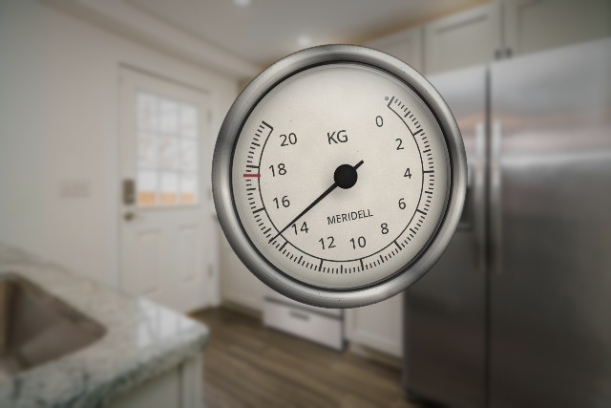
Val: kg 14.6
